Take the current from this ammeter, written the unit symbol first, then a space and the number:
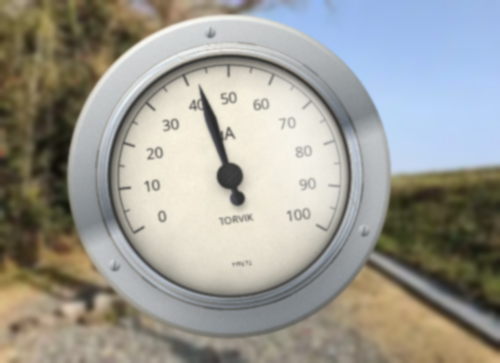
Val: µA 42.5
